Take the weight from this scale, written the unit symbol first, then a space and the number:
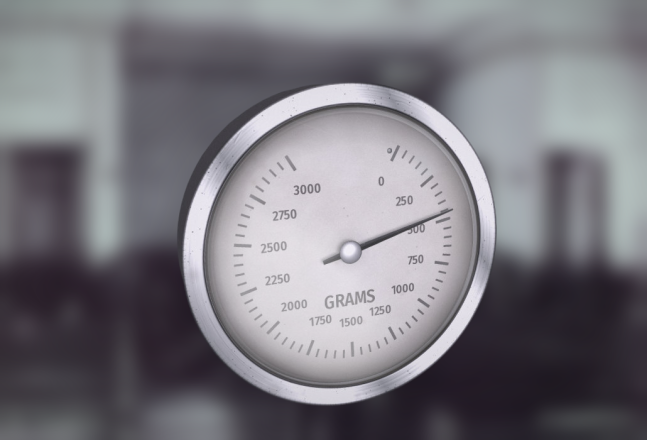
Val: g 450
